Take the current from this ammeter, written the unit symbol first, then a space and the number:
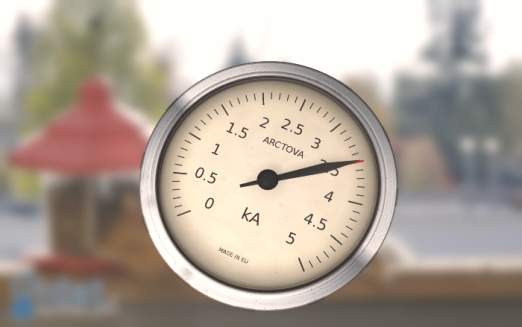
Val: kA 3.5
